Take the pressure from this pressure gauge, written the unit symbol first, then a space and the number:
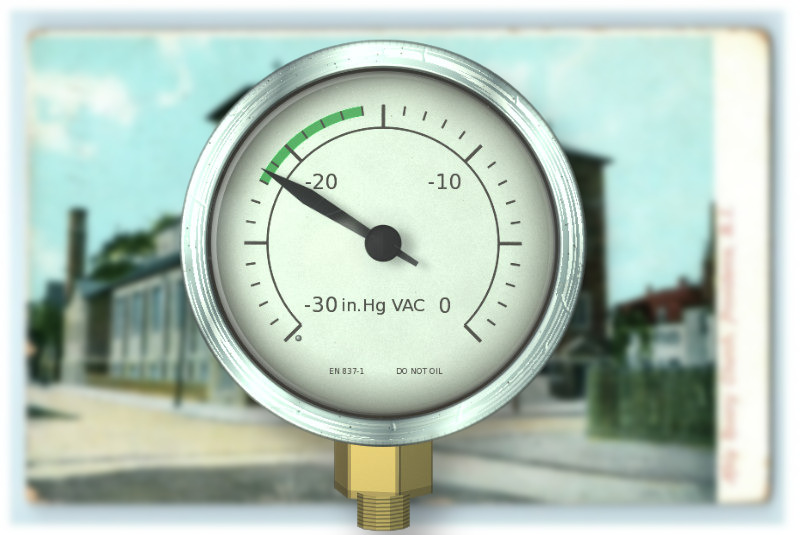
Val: inHg -21.5
